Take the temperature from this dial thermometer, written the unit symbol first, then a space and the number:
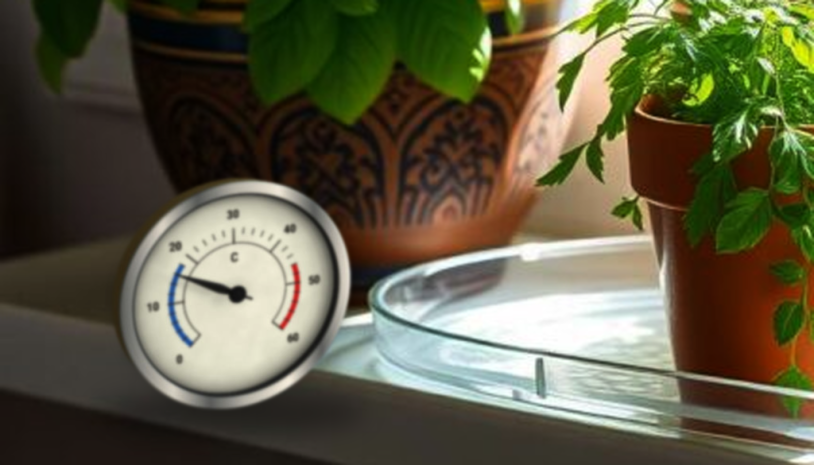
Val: °C 16
